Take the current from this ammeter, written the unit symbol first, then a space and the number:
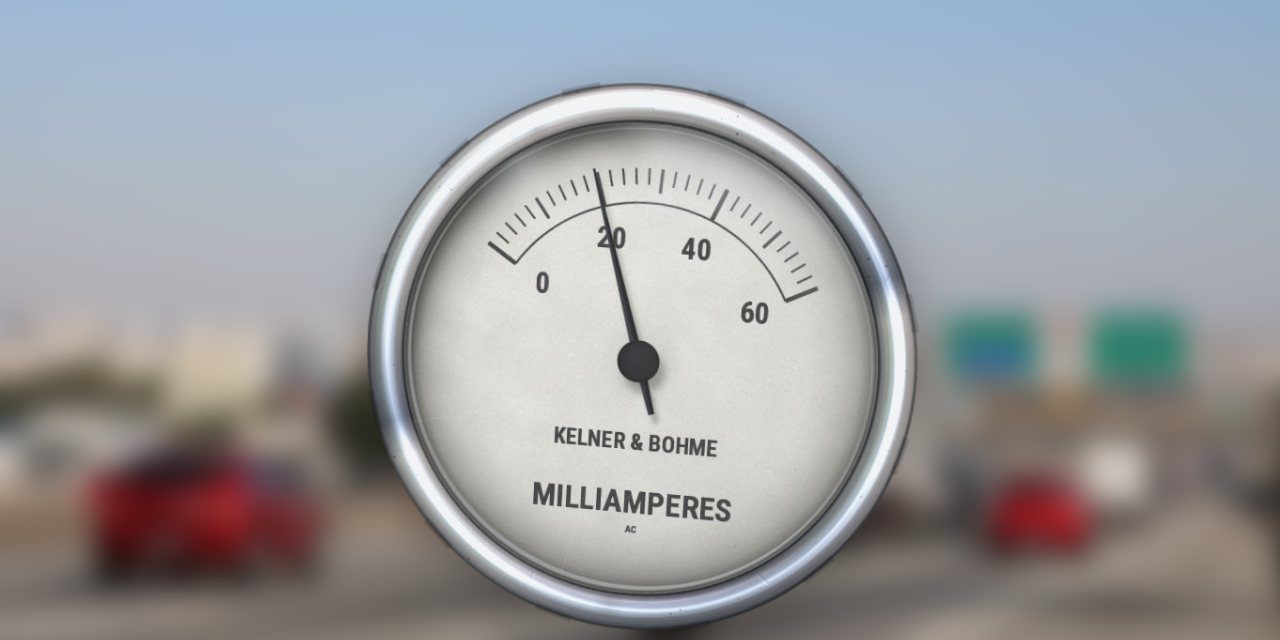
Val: mA 20
